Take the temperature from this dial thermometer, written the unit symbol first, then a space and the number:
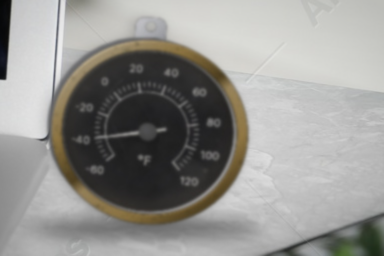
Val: °F -40
